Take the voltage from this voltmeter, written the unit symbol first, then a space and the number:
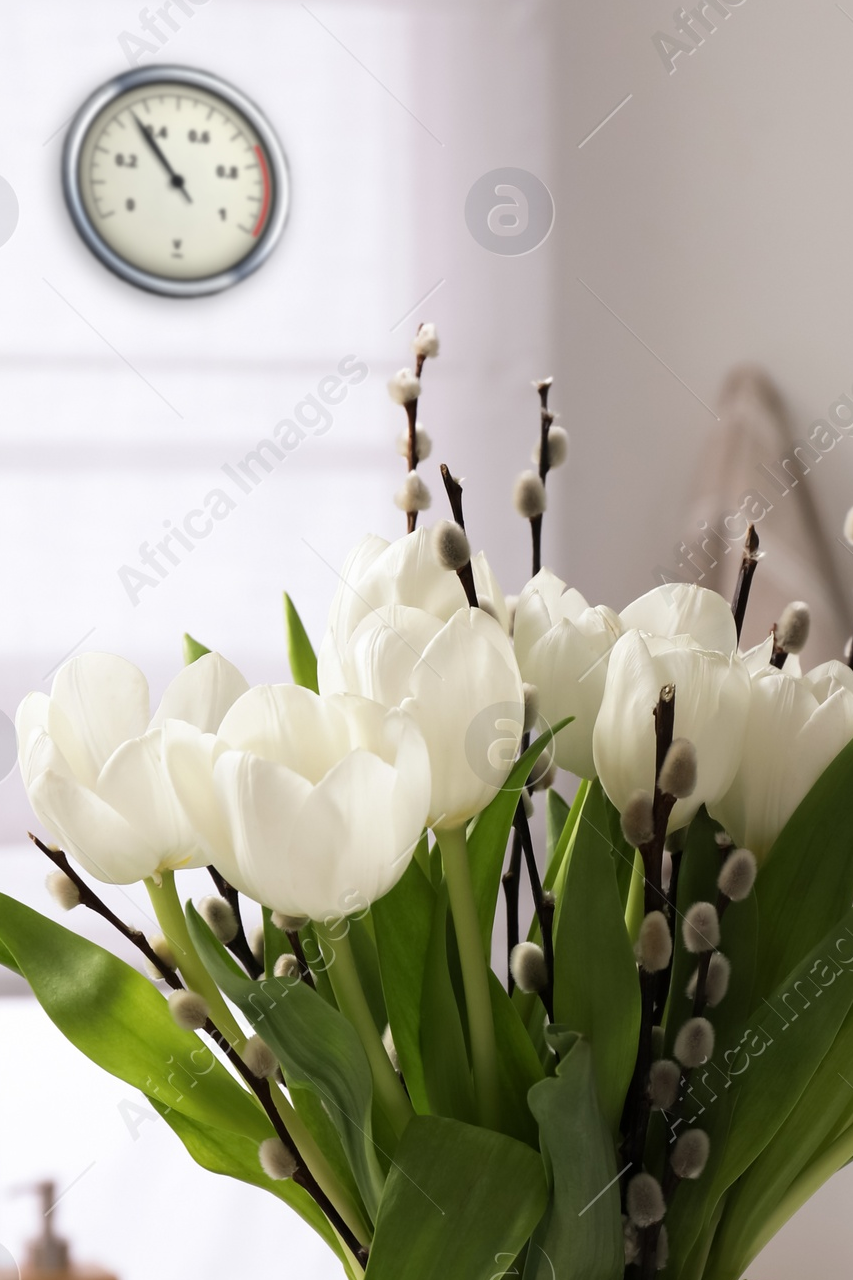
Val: V 0.35
